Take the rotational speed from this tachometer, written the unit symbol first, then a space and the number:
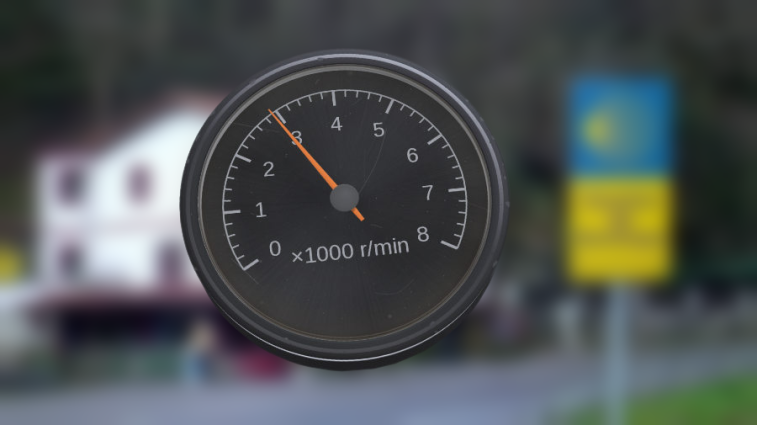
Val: rpm 2900
